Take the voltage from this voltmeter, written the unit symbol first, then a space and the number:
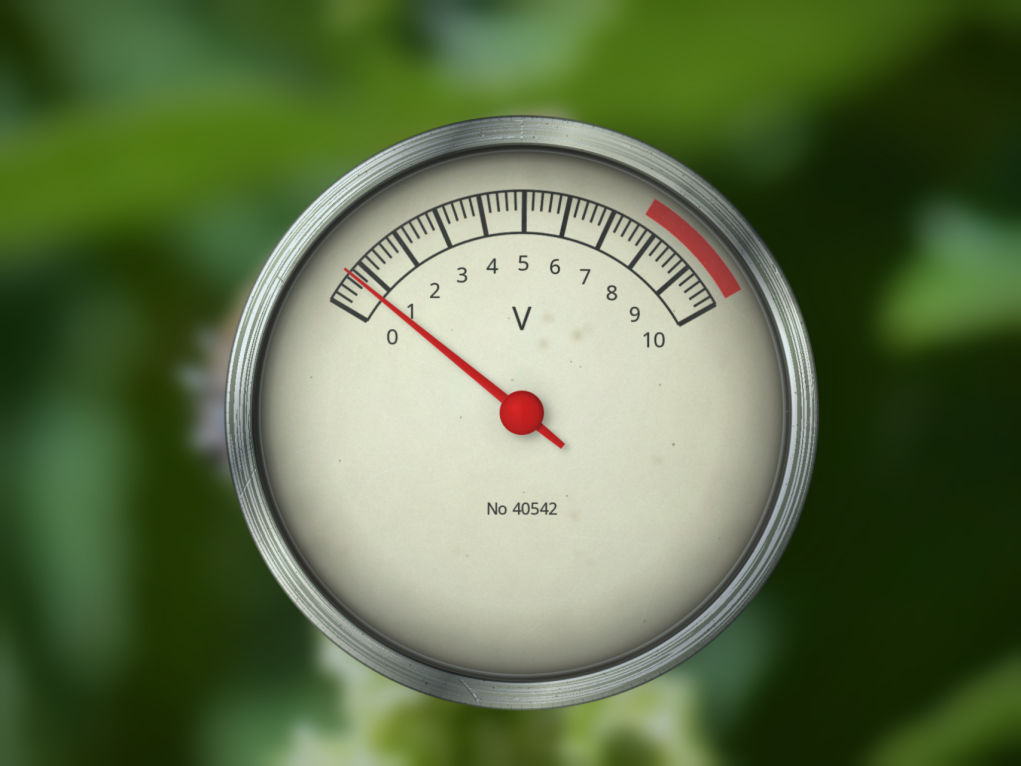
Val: V 0.7
